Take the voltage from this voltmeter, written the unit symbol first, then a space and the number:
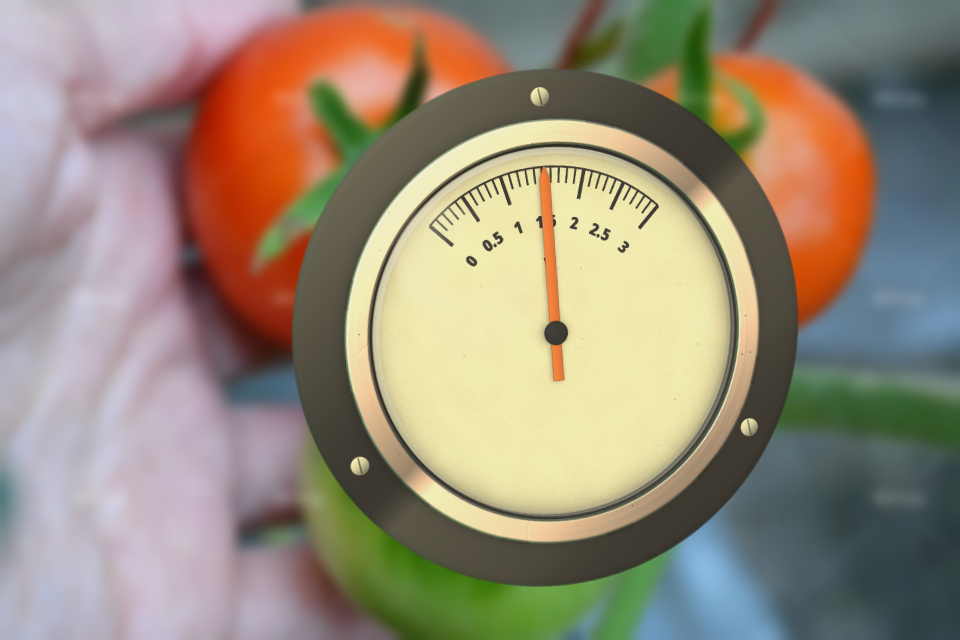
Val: V 1.5
